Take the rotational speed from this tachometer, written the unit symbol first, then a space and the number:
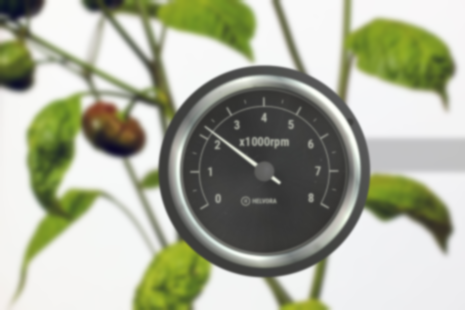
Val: rpm 2250
